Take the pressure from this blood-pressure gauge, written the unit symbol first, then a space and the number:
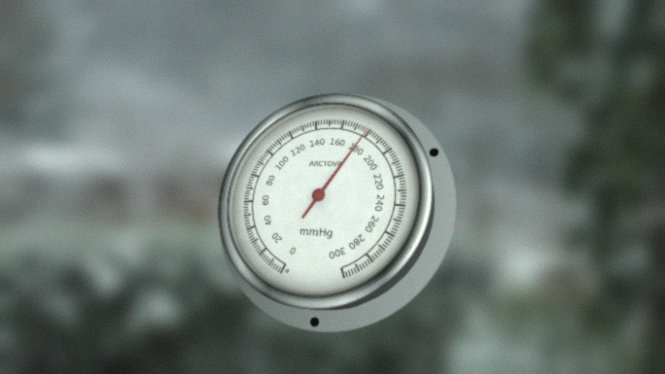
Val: mmHg 180
